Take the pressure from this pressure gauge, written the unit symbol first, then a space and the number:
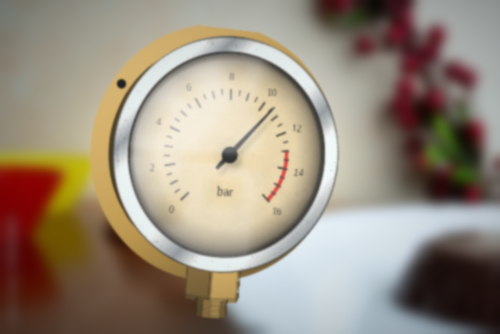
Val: bar 10.5
